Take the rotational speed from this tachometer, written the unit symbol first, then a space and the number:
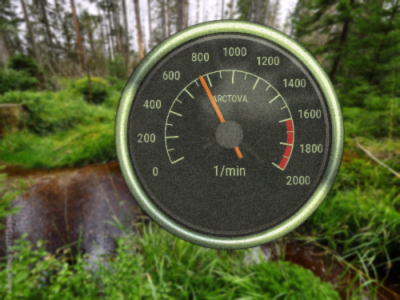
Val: rpm 750
